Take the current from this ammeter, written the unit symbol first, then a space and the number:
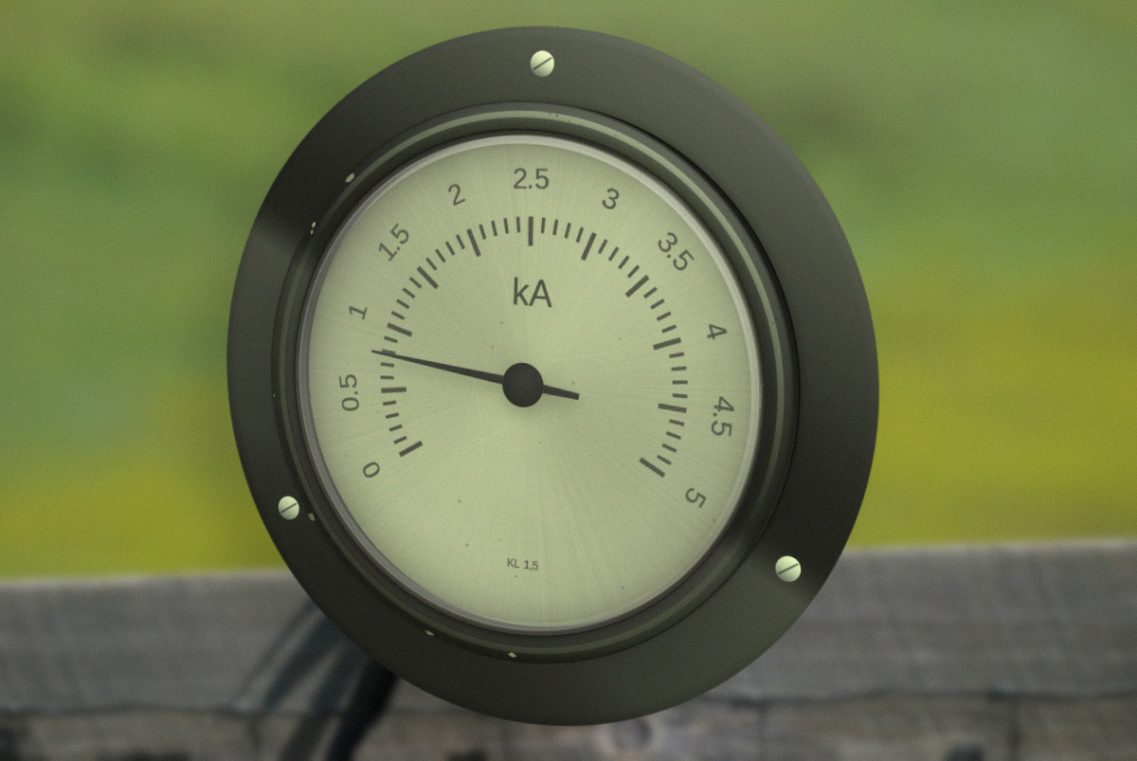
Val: kA 0.8
